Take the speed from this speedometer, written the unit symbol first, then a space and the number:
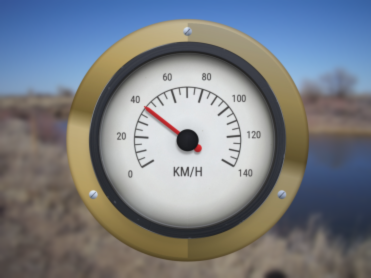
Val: km/h 40
